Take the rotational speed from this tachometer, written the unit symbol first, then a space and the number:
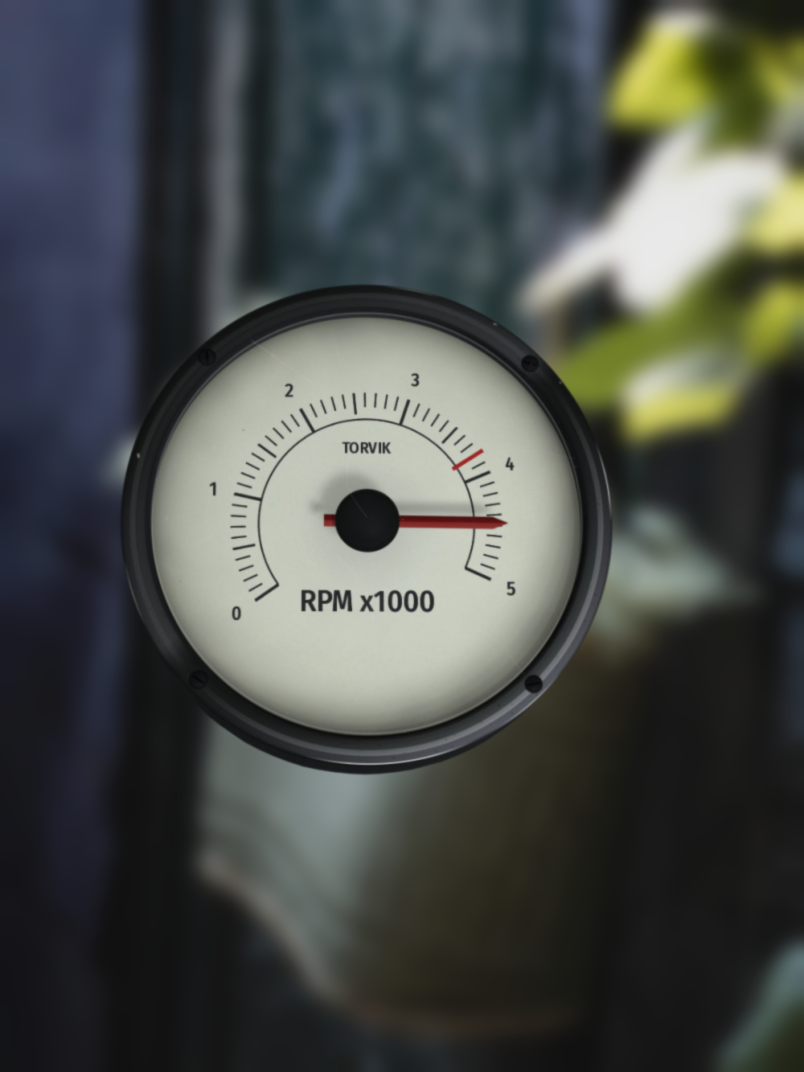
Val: rpm 4500
